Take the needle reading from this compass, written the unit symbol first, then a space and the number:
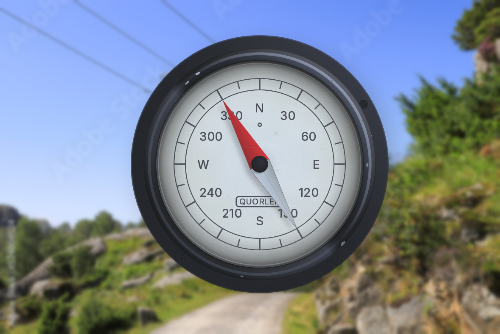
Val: ° 330
